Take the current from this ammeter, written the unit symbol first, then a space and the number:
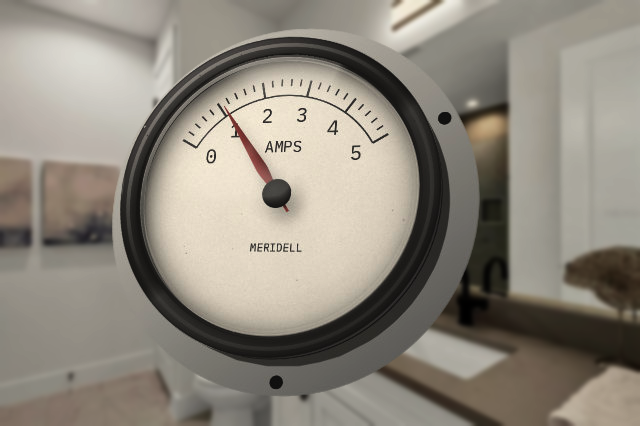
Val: A 1.1
